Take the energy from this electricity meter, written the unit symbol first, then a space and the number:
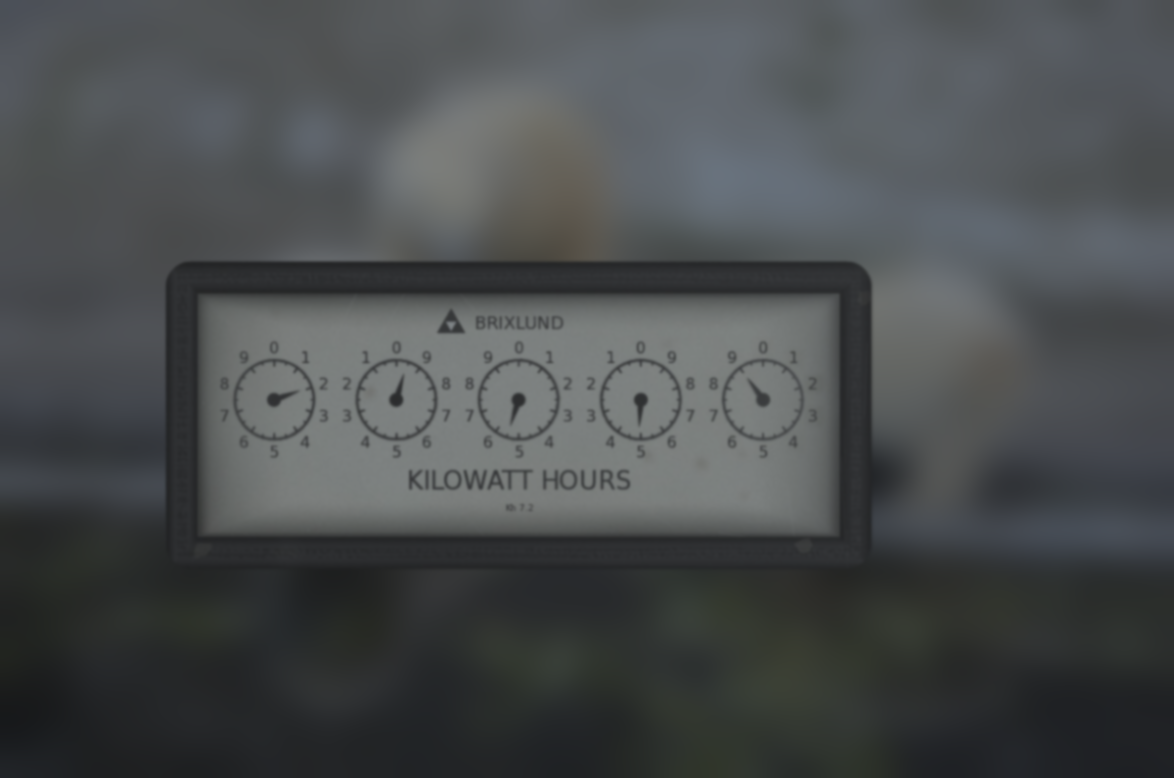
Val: kWh 19549
